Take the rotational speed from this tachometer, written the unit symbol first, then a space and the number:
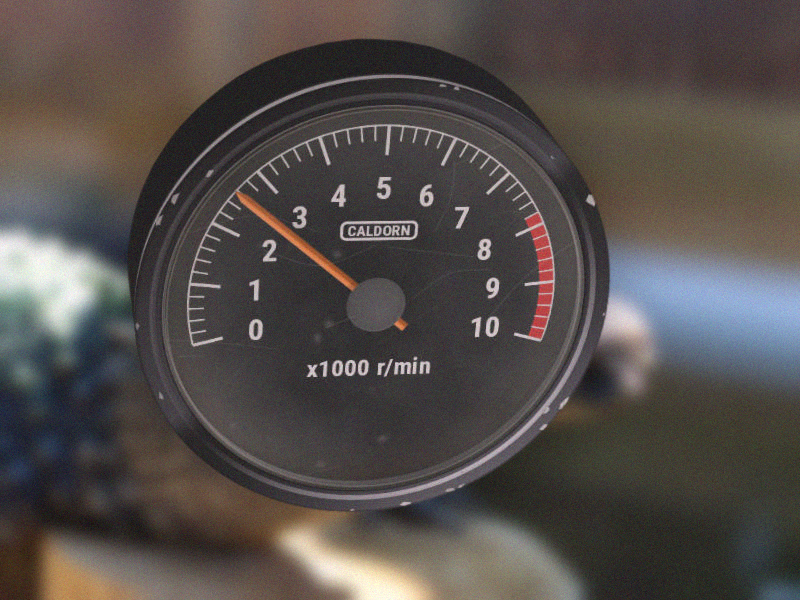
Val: rpm 2600
